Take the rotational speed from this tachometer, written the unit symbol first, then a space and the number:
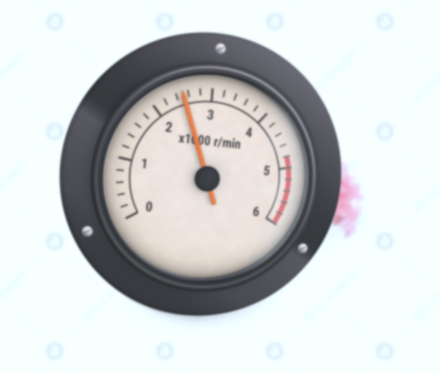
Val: rpm 2500
